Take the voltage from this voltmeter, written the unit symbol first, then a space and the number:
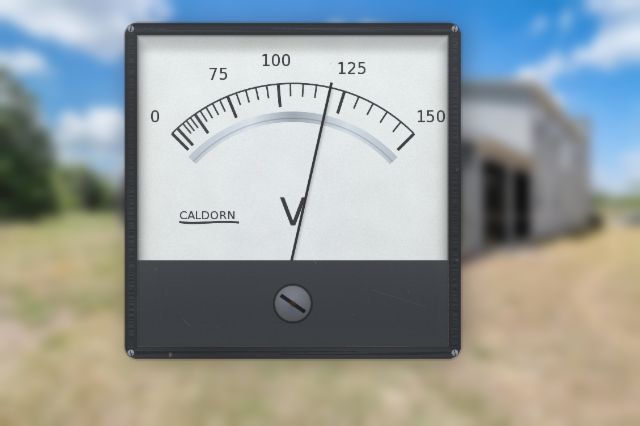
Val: V 120
